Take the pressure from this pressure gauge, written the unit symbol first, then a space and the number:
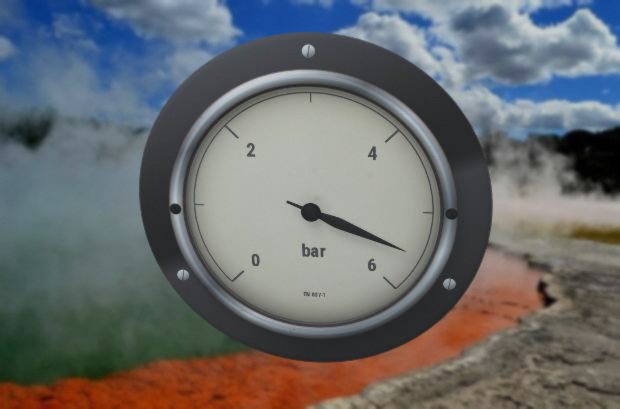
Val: bar 5.5
